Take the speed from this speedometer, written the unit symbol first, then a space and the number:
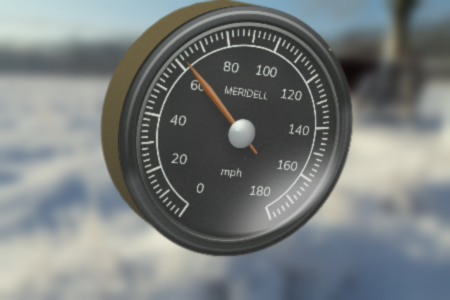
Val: mph 62
